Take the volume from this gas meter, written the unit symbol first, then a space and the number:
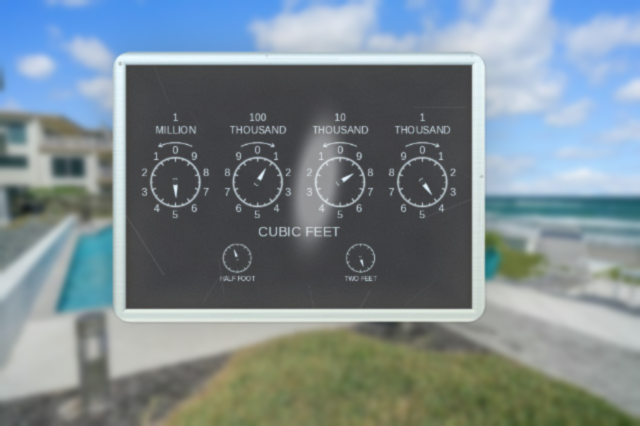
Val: ft³ 508400
